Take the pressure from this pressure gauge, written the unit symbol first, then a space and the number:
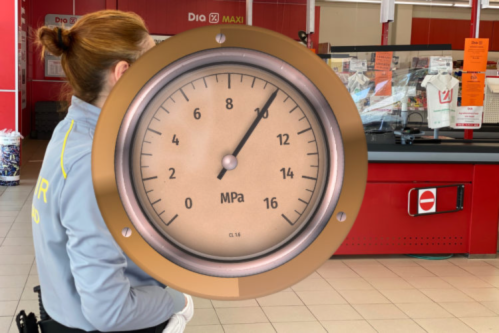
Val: MPa 10
